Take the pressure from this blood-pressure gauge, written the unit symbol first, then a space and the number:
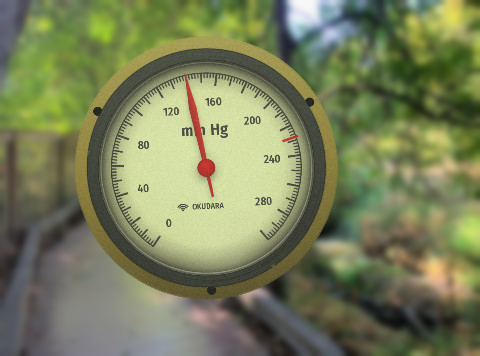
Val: mmHg 140
